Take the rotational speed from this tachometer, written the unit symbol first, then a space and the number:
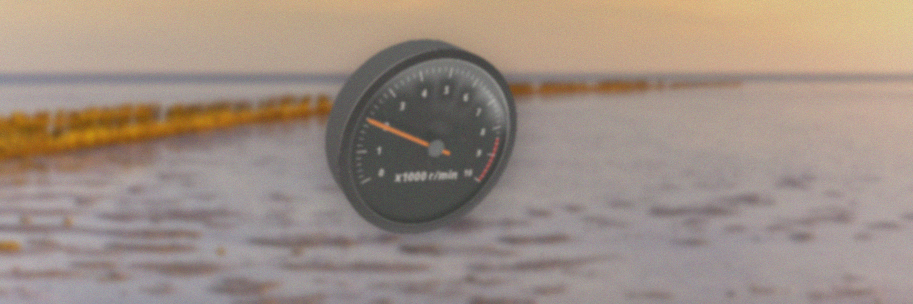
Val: rpm 2000
